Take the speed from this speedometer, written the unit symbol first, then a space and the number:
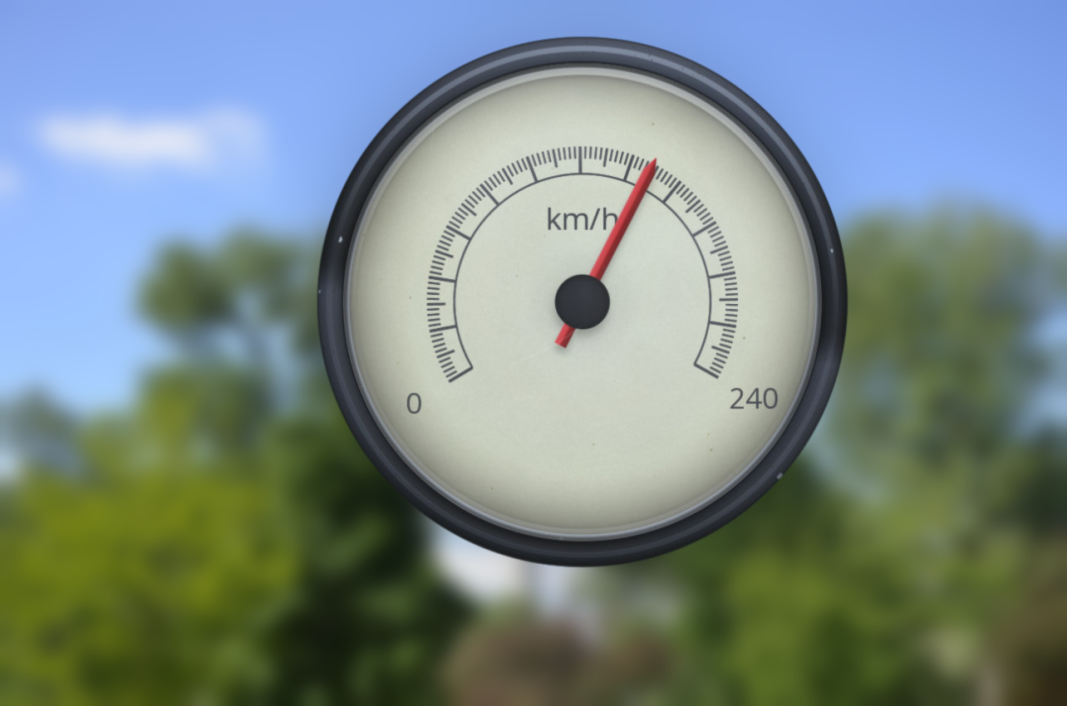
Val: km/h 148
